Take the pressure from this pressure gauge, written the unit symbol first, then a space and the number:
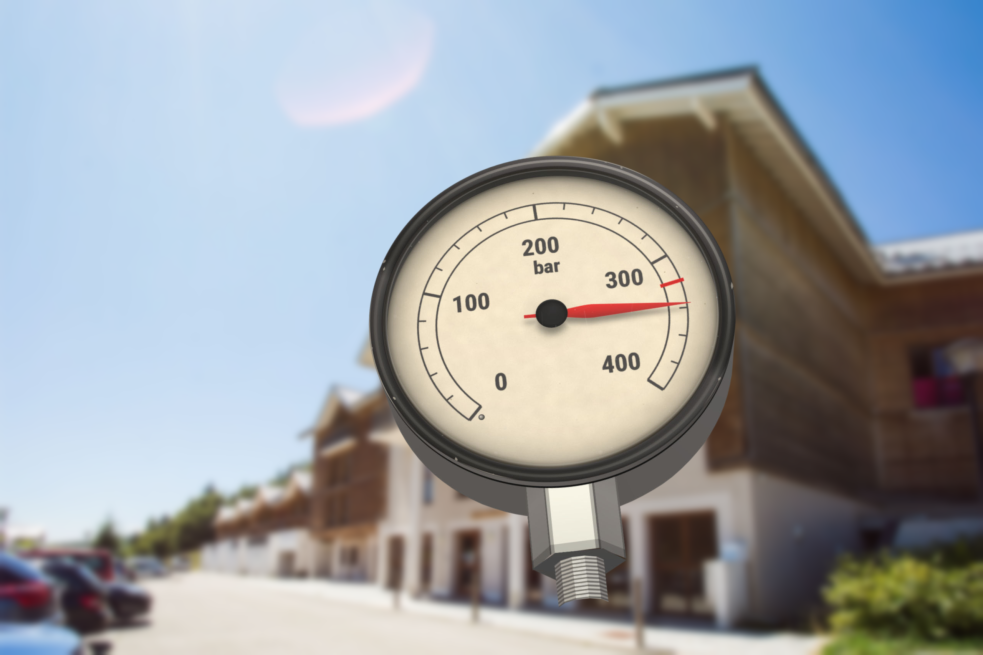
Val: bar 340
